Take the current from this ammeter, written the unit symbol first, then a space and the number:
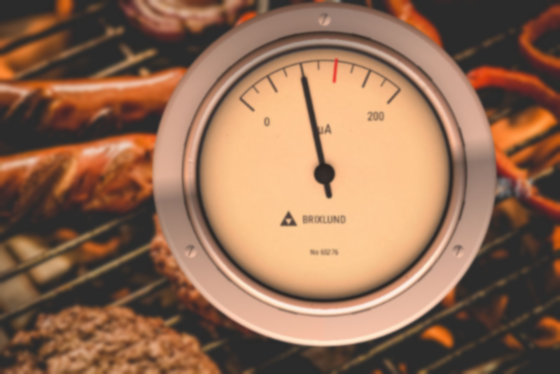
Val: µA 80
